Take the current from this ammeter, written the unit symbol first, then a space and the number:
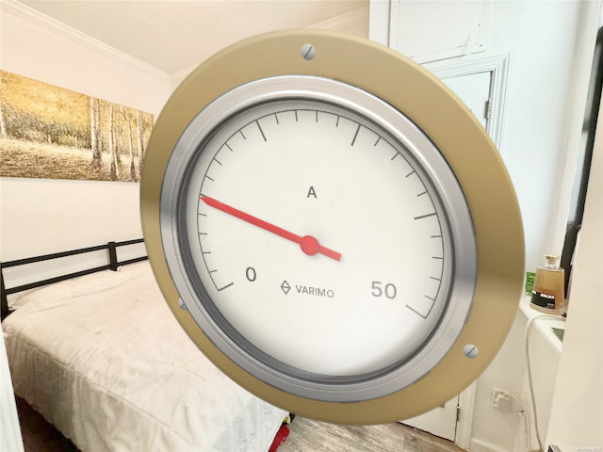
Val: A 10
